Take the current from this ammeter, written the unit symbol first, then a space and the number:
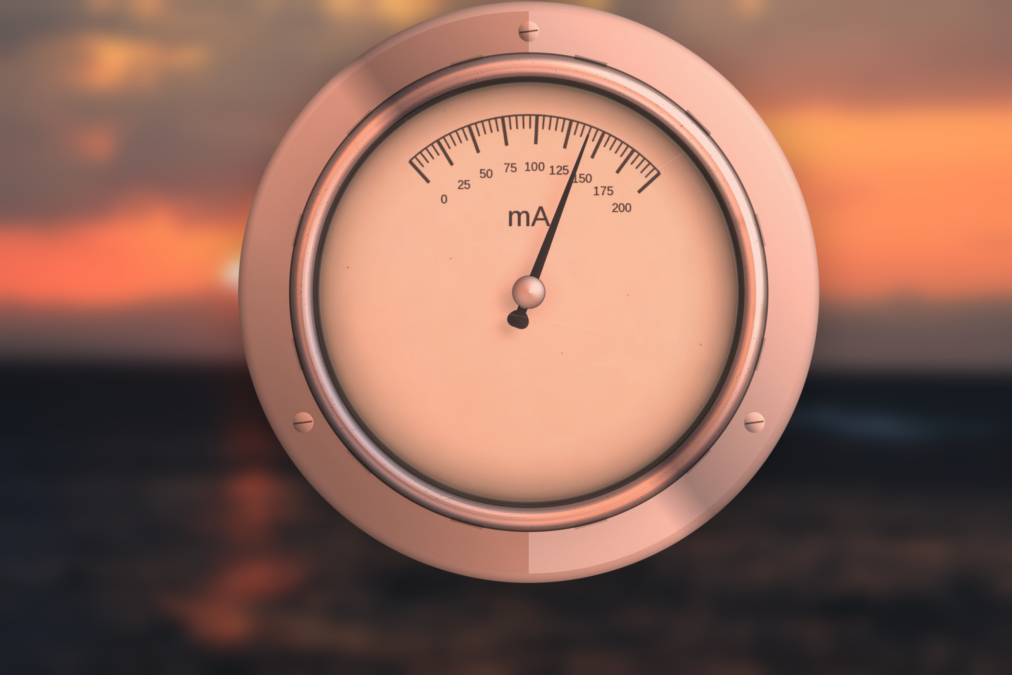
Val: mA 140
